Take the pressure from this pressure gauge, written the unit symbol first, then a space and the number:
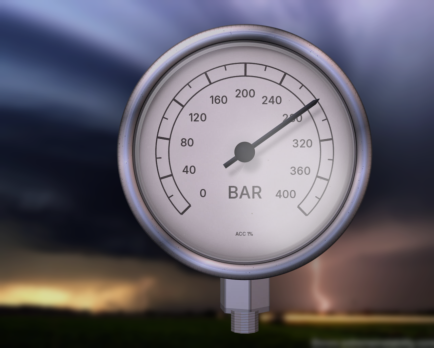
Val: bar 280
